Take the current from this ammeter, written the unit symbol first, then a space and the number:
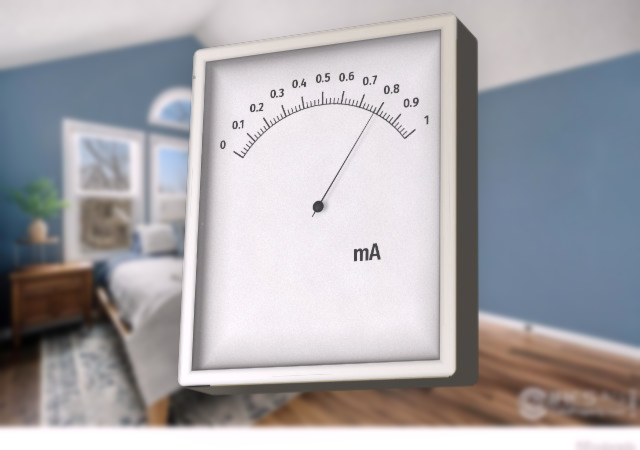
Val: mA 0.8
